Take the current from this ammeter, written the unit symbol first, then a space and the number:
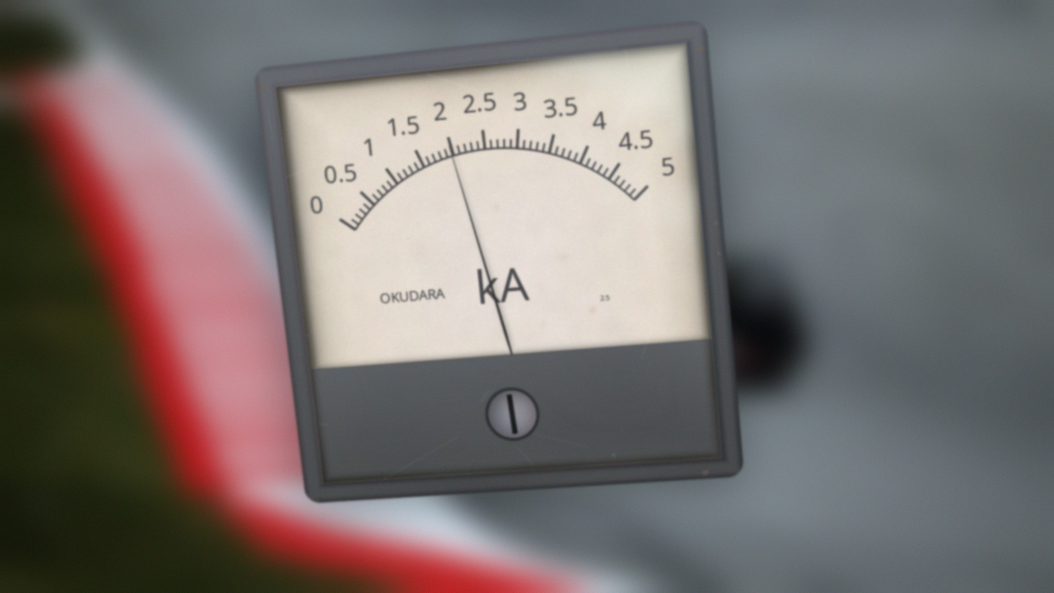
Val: kA 2
